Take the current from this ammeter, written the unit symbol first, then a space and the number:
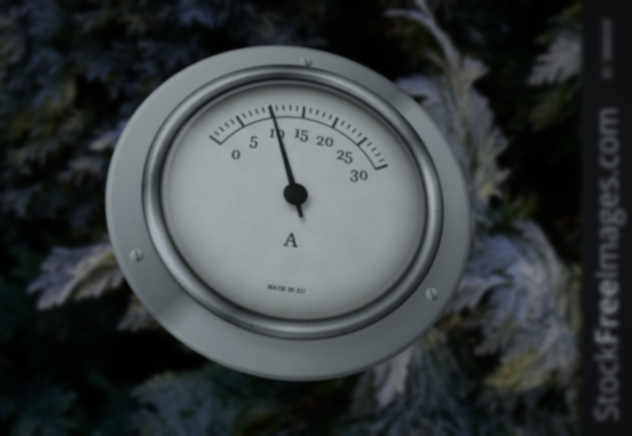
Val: A 10
